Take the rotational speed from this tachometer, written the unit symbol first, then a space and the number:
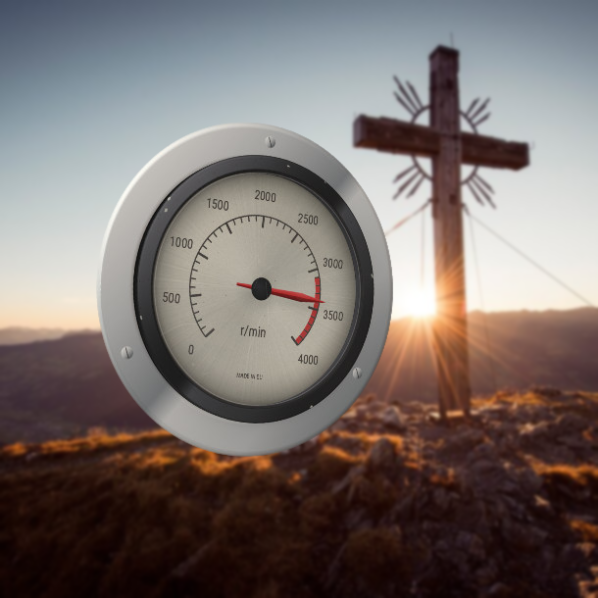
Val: rpm 3400
